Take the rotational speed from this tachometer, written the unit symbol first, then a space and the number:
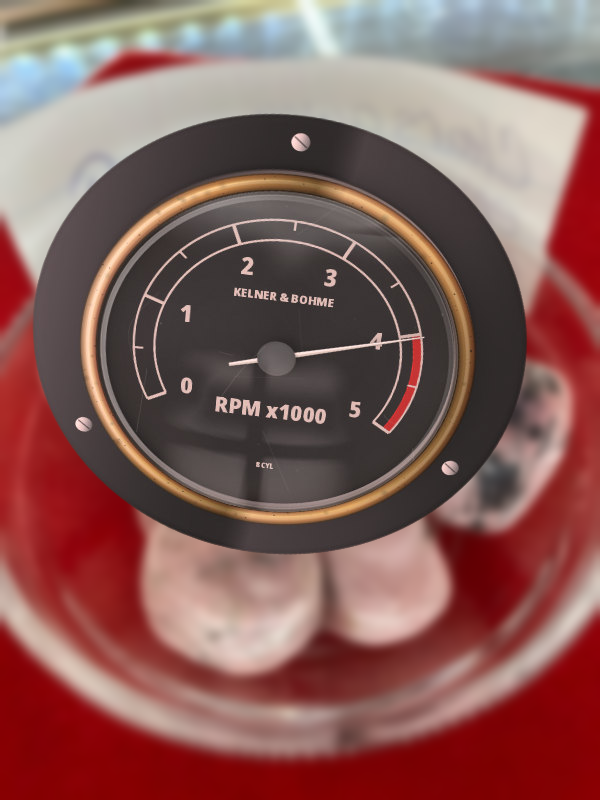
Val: rpm 4000
